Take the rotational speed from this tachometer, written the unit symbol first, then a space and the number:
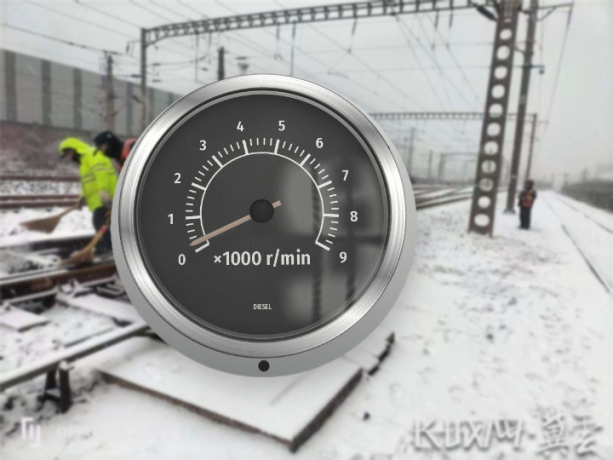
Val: rpm 200
